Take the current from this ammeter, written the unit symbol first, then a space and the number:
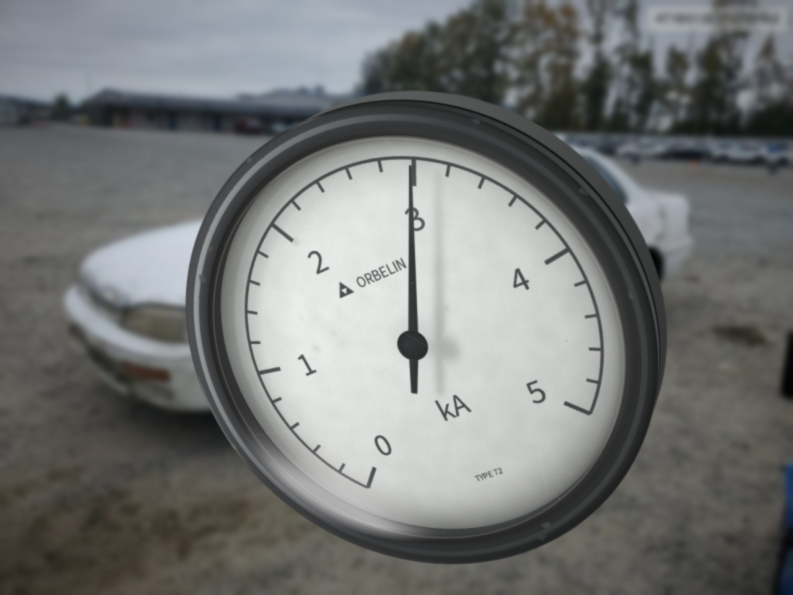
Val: kA 3
